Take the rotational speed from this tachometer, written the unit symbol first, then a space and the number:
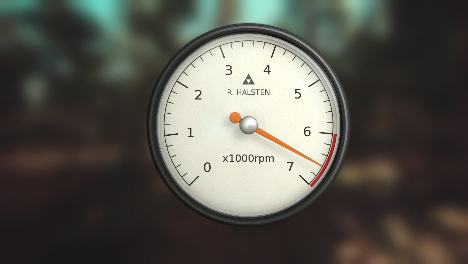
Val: rpm 6600
